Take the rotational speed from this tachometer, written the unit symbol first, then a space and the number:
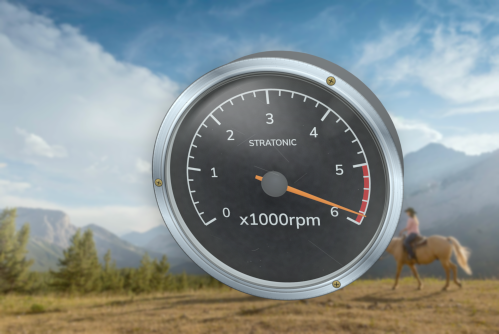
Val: rpm 5800
